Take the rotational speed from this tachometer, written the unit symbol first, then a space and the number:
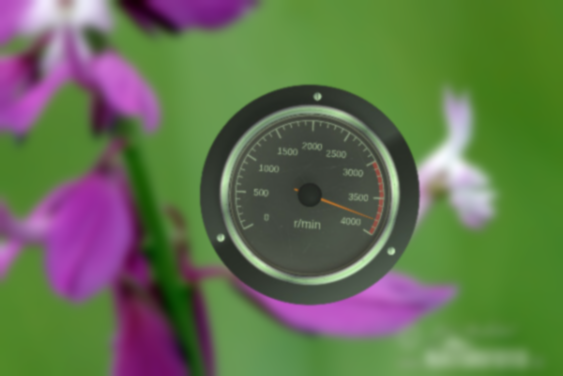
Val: rpm 3800
